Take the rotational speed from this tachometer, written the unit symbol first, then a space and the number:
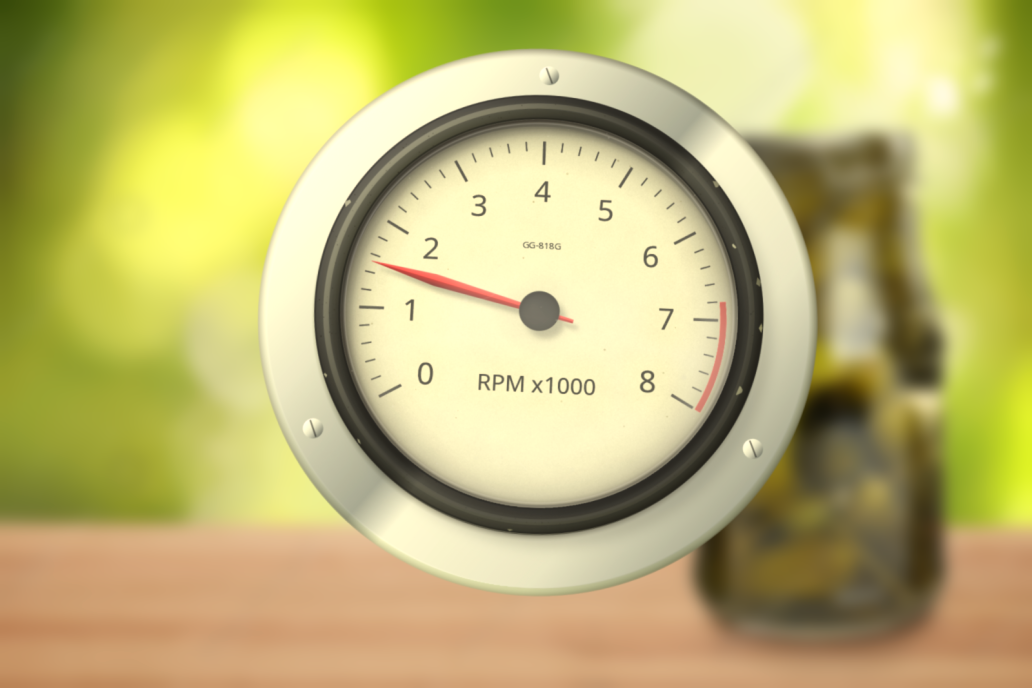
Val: rpm 1500
